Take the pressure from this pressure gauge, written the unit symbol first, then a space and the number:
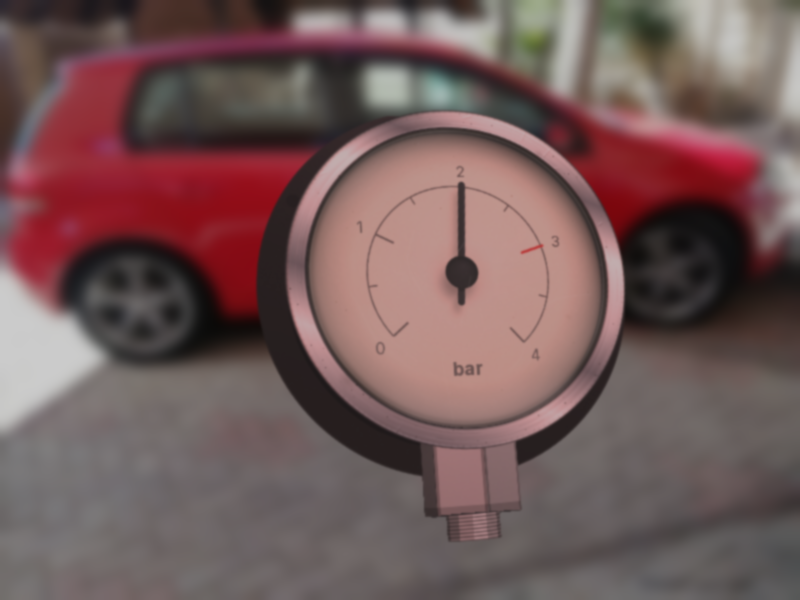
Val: bar 2
